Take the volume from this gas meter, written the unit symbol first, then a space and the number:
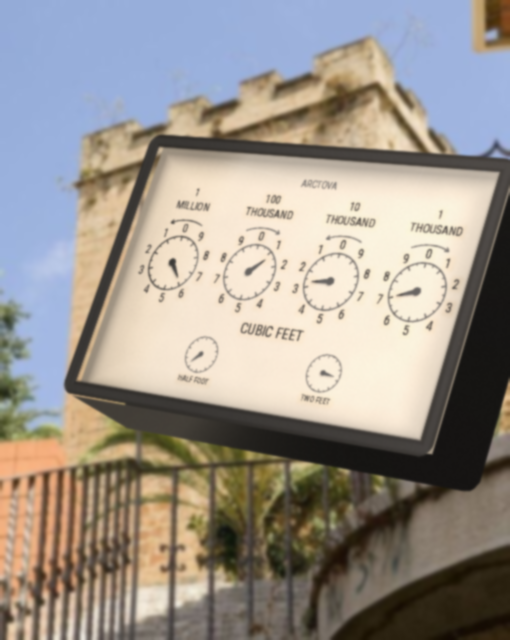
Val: ft³ 612700
